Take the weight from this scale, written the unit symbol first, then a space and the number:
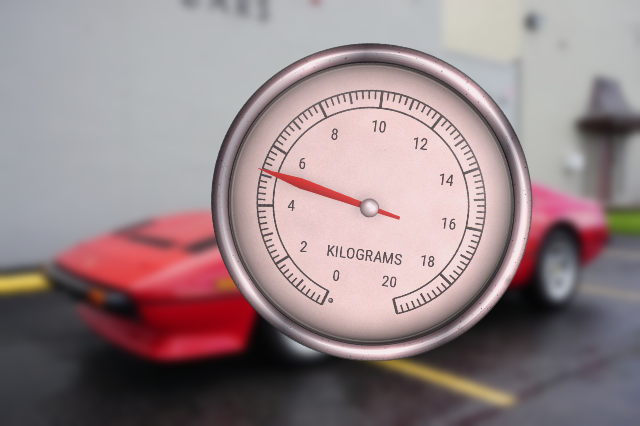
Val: kg 5.2
